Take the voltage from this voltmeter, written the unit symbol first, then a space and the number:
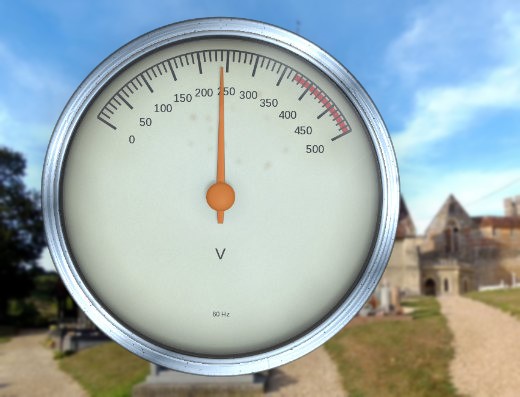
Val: V 240
